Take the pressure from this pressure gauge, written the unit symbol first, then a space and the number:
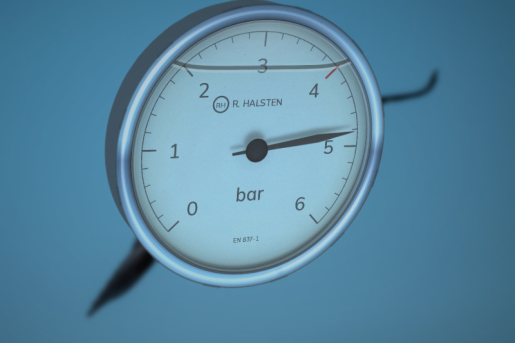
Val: bar 4.8
